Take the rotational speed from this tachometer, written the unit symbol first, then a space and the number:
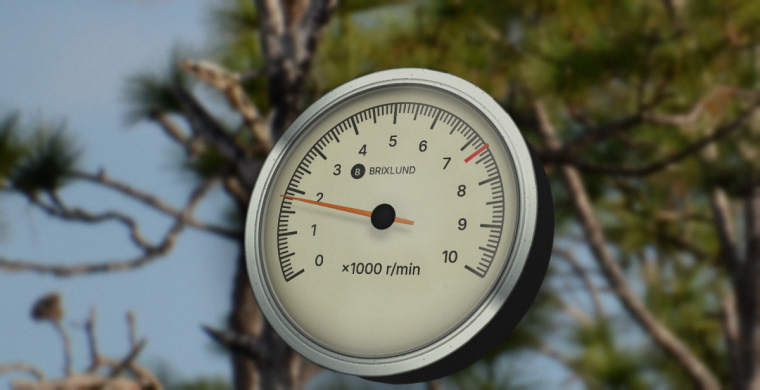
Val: rpm 1800
